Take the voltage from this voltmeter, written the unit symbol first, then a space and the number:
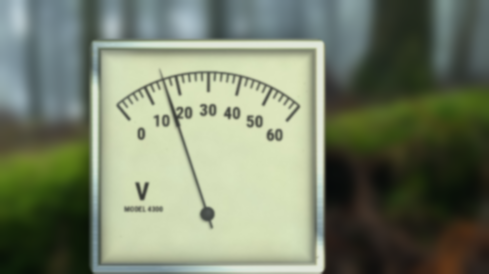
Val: V 16
